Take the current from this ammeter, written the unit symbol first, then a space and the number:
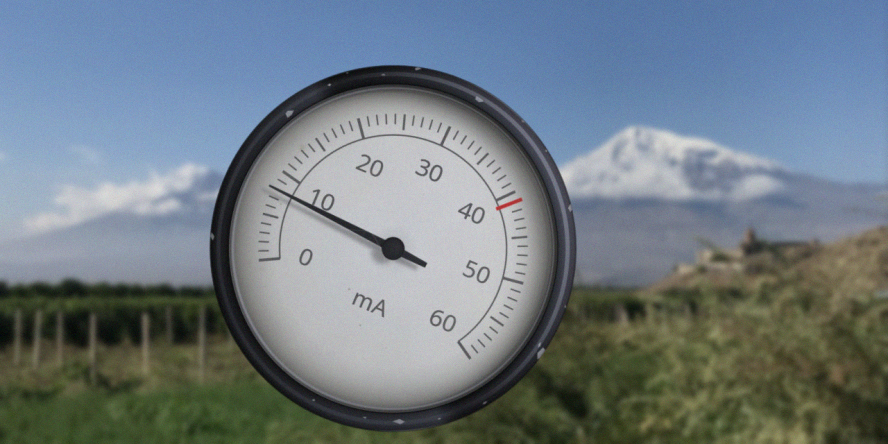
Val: mA 8
